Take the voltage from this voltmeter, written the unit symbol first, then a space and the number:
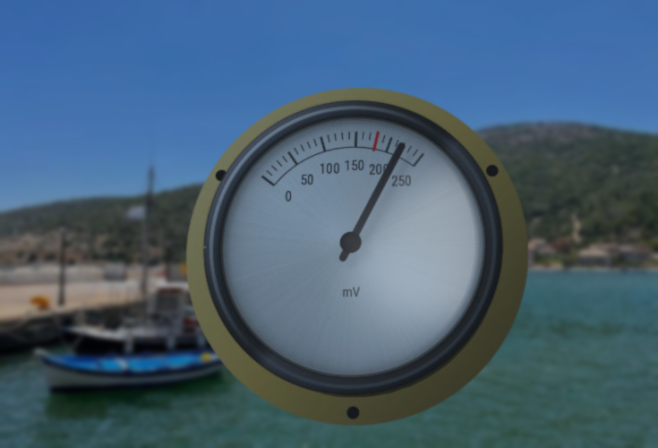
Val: mV 220
